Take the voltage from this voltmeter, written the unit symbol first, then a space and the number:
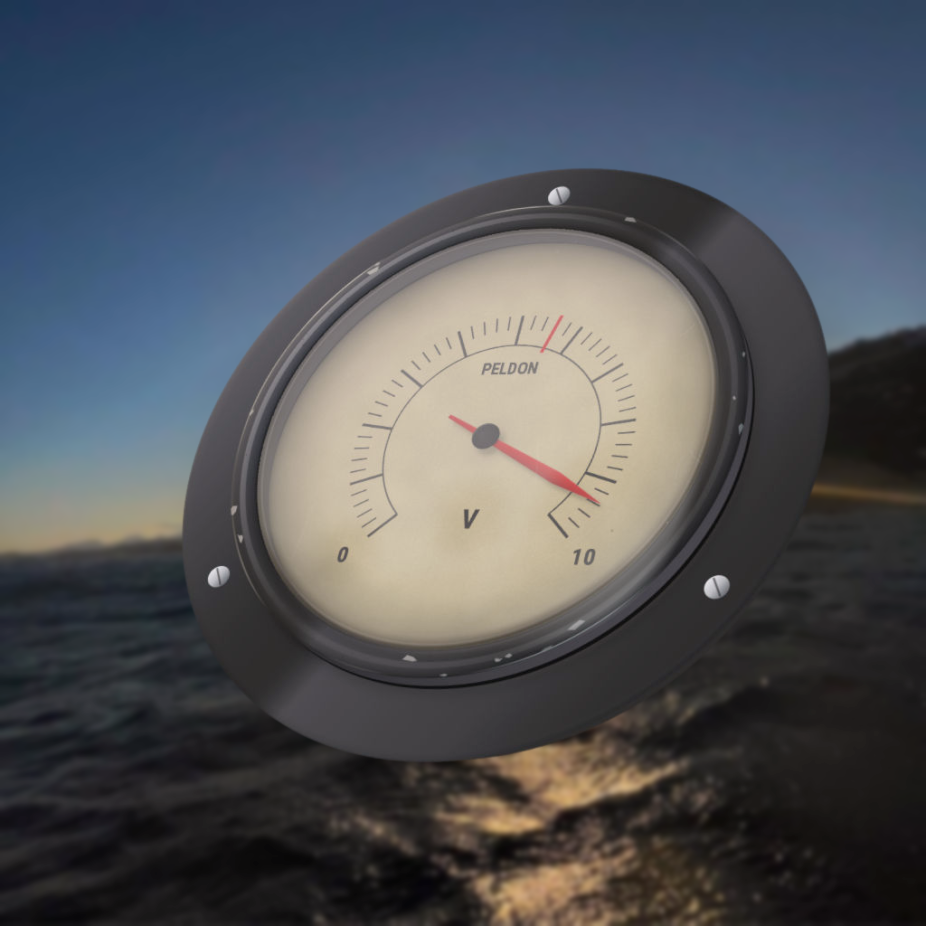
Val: V 9.4
